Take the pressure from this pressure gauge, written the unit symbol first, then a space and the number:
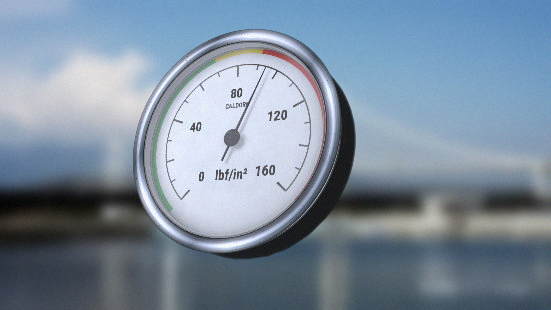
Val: psi 95
